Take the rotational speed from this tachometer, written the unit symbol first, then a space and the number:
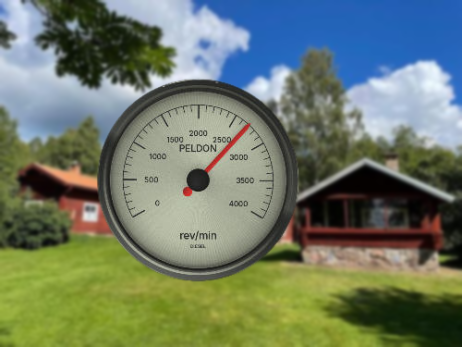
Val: rpm 2700
